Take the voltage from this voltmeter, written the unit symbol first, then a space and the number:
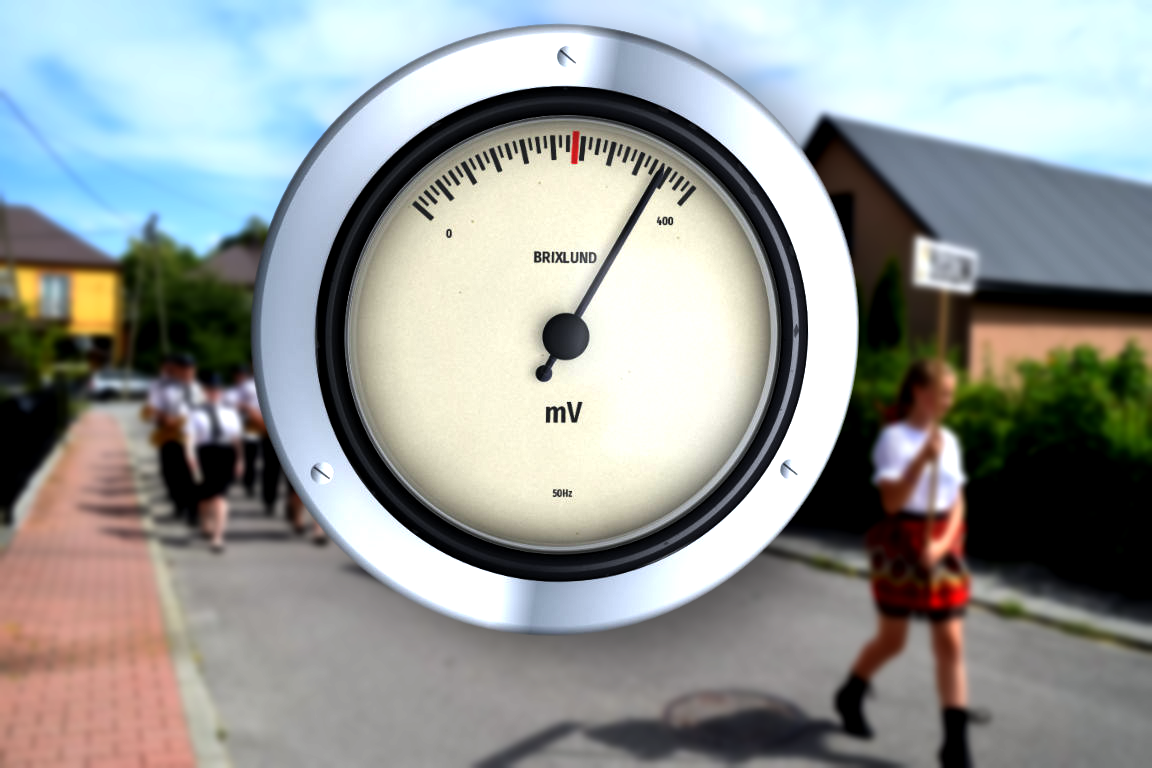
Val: mV 350
